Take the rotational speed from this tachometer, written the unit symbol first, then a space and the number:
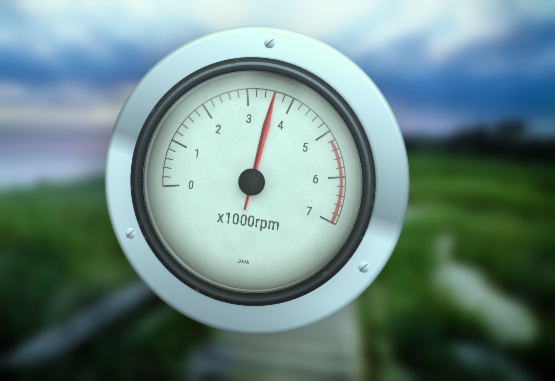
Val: rpm 3600
